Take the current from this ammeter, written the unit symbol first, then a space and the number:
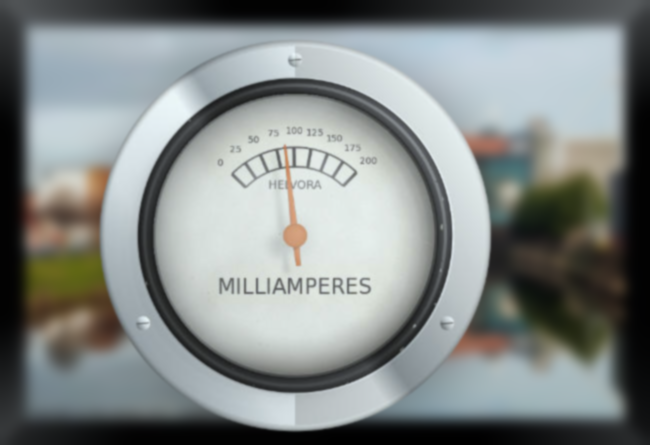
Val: mA 87.5
